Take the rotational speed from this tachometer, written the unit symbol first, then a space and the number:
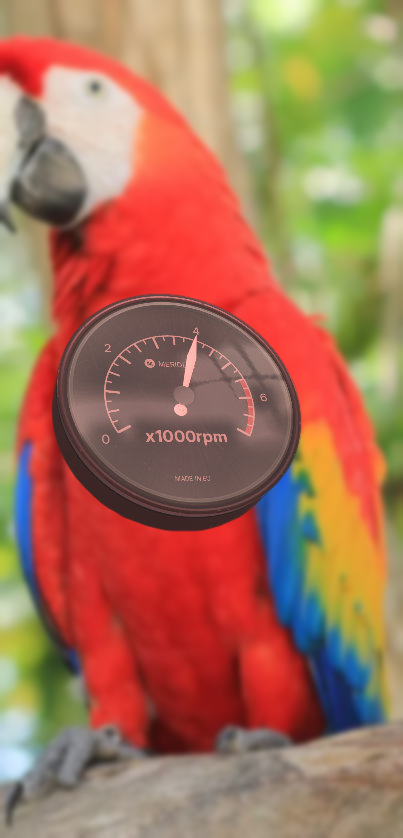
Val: rpm 4000
